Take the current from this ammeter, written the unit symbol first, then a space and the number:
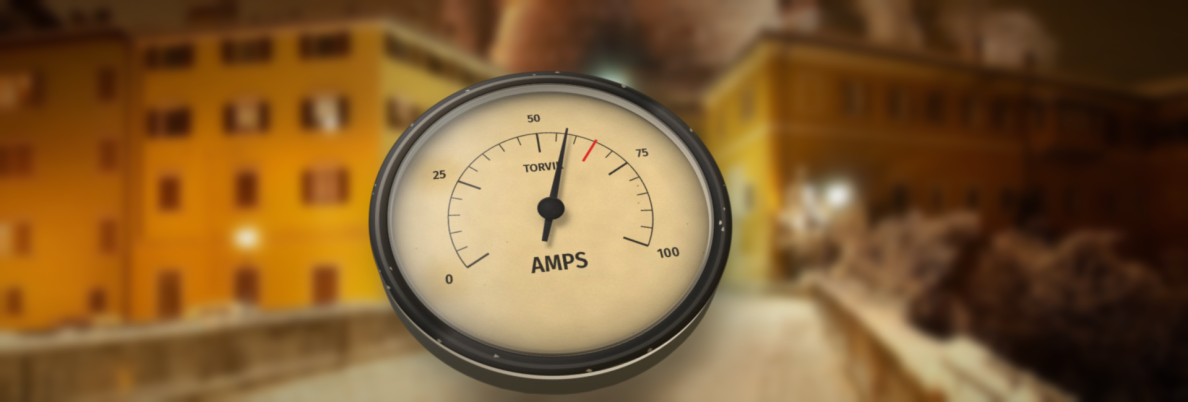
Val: A 57.5
